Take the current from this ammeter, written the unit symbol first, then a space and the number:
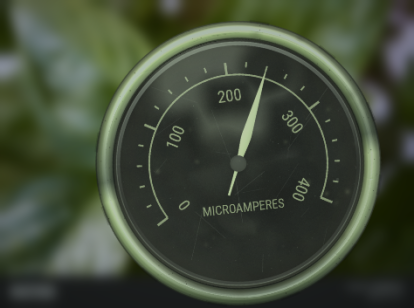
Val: µA 240
